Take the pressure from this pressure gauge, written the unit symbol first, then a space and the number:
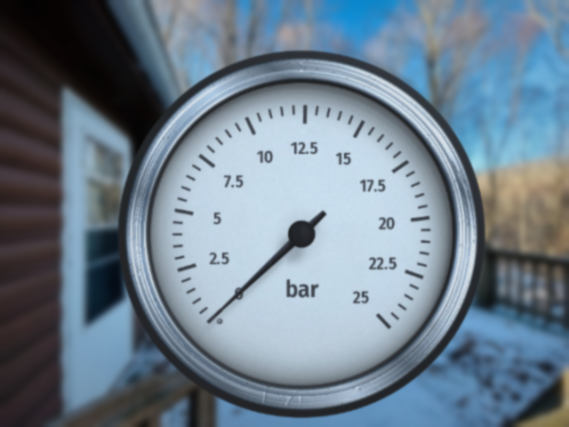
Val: bar 0
